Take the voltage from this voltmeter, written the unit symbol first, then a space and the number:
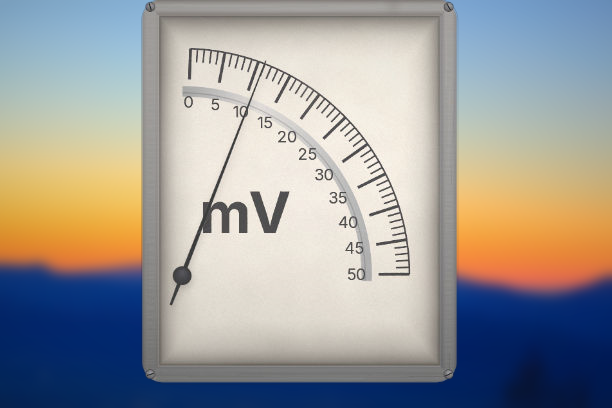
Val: mV 11
